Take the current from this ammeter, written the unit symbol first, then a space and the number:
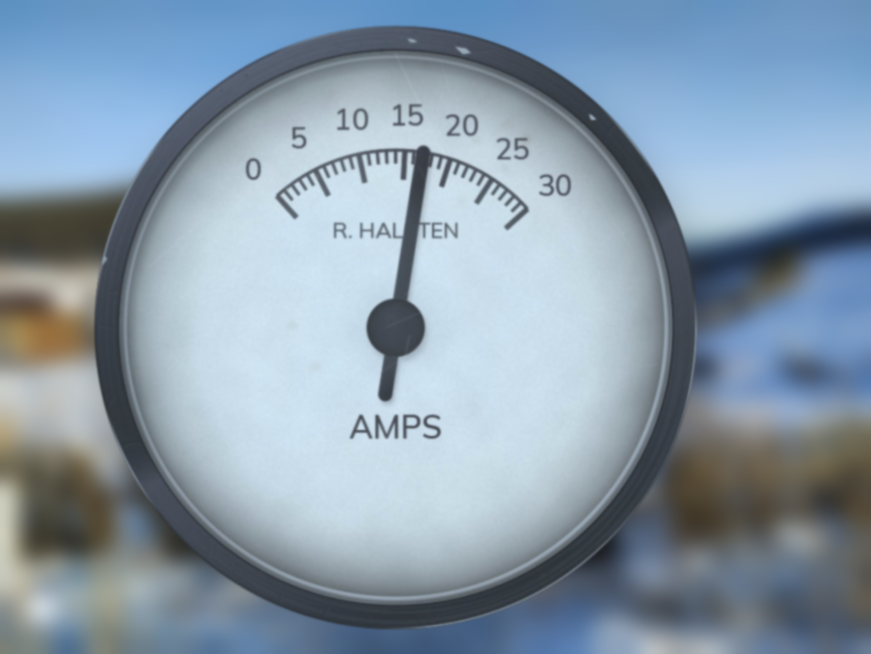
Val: A 17
